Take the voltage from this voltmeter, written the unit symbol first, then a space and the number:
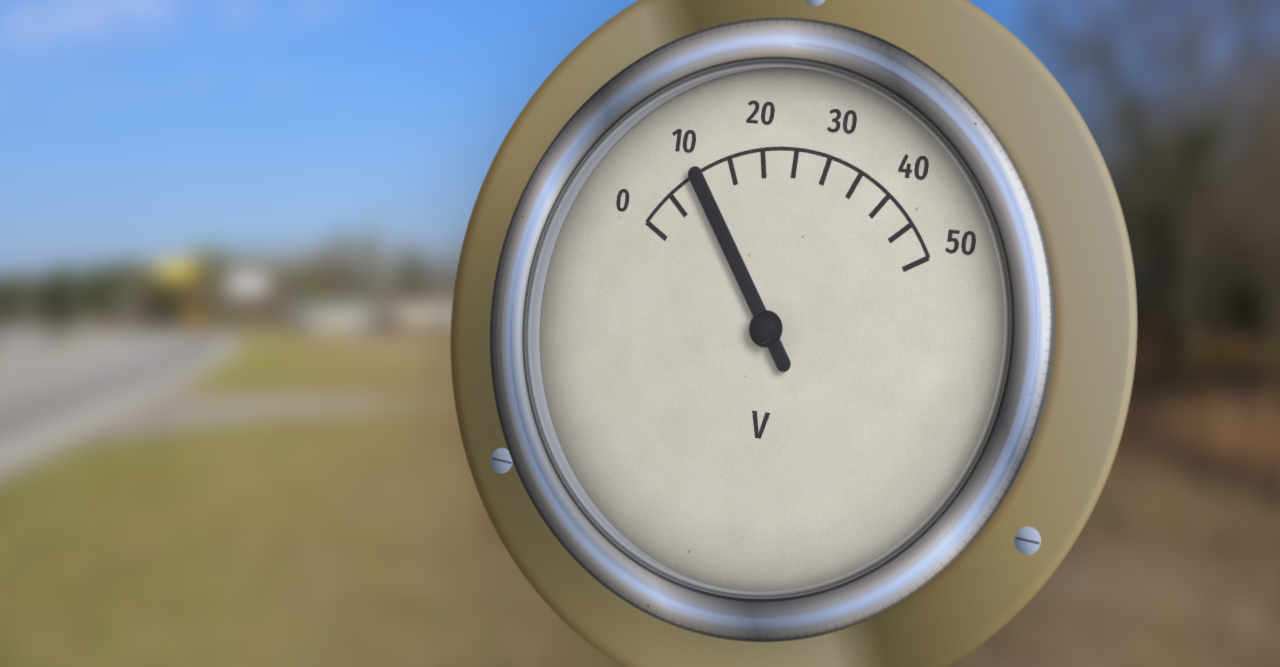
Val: V 10
